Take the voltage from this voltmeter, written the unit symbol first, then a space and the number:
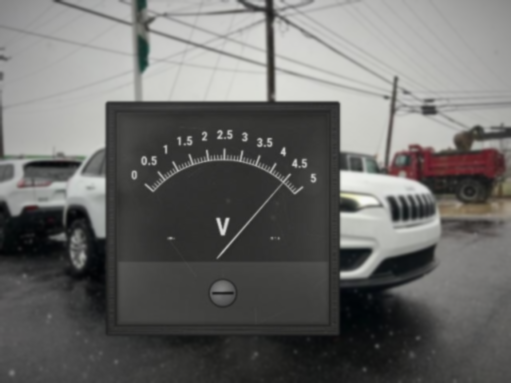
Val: V 4.5
